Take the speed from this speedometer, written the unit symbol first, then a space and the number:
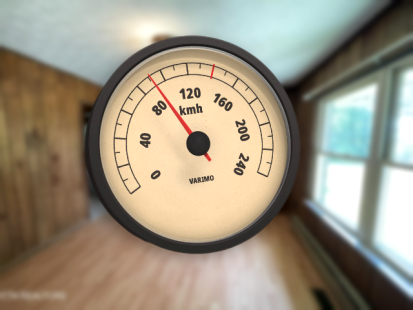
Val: km/h 90
